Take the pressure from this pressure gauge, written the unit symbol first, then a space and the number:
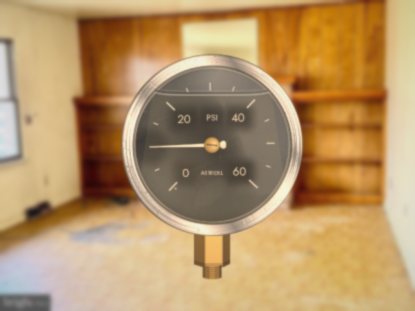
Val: psi 10
